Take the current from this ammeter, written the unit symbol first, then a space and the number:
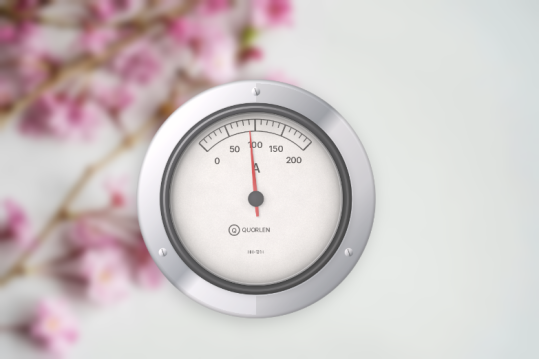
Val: A 90
